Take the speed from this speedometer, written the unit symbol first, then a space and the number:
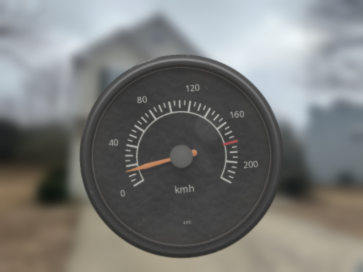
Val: km/h 15
